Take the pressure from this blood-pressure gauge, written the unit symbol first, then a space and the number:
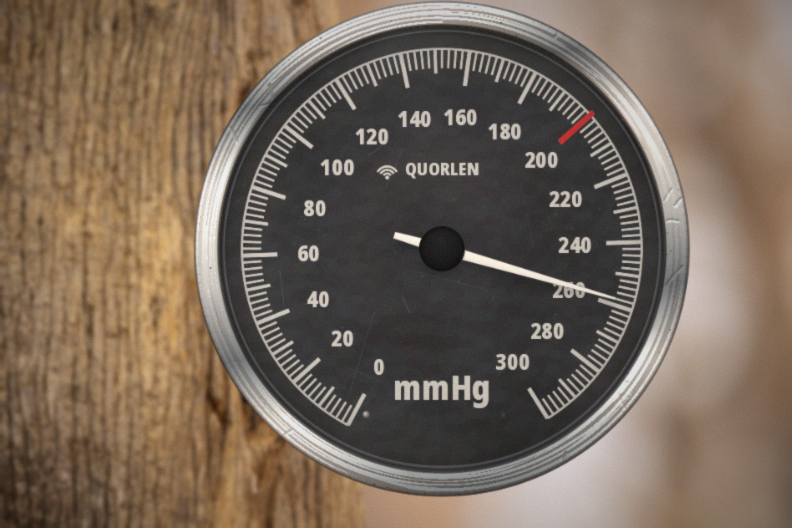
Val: mmHg 258
